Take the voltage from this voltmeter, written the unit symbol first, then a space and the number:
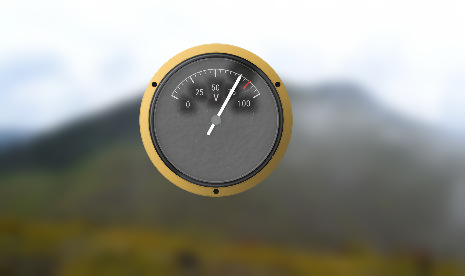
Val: V 75
